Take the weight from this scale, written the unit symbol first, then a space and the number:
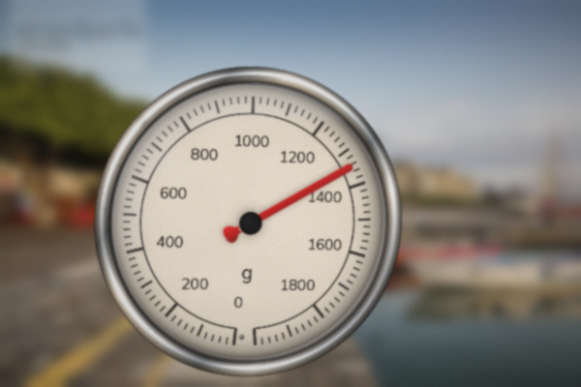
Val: g 1340
